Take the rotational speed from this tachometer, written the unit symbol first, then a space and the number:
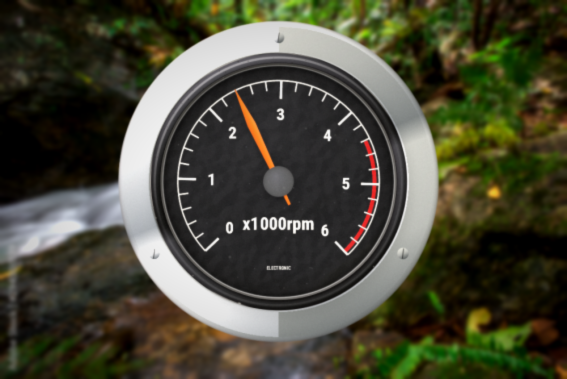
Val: rpm 2400
